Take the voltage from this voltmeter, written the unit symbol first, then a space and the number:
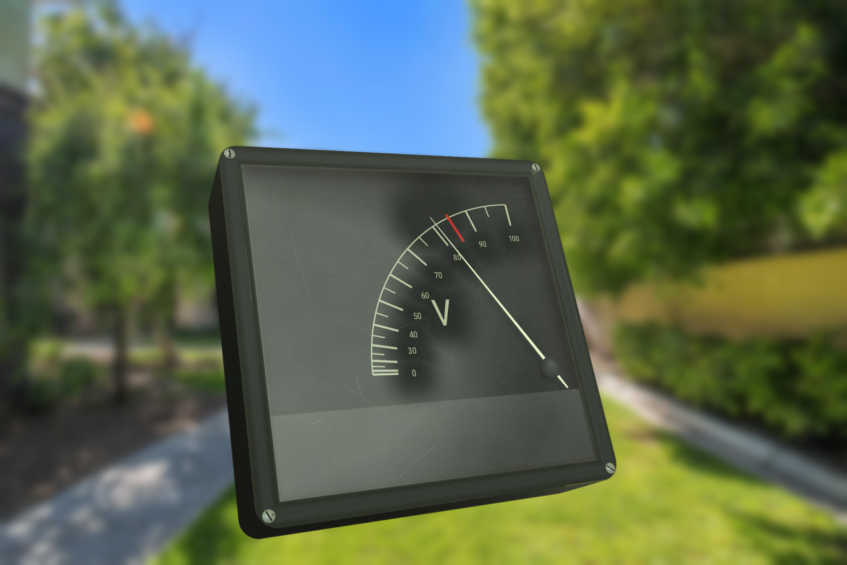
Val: V 80
